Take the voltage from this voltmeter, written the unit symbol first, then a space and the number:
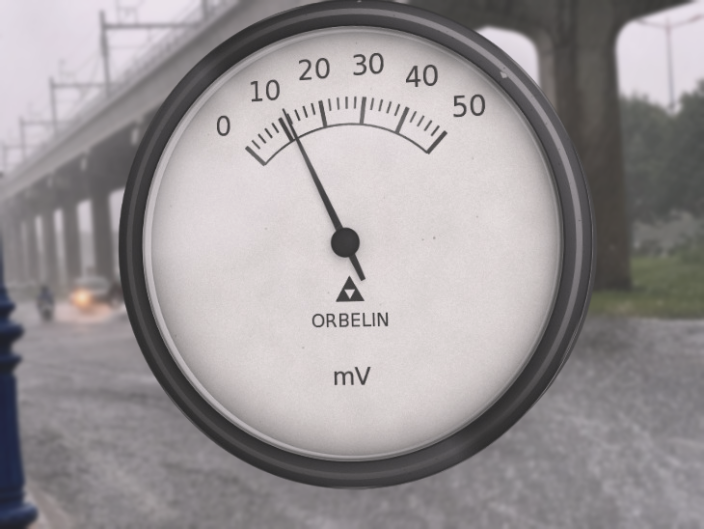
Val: mV 12
